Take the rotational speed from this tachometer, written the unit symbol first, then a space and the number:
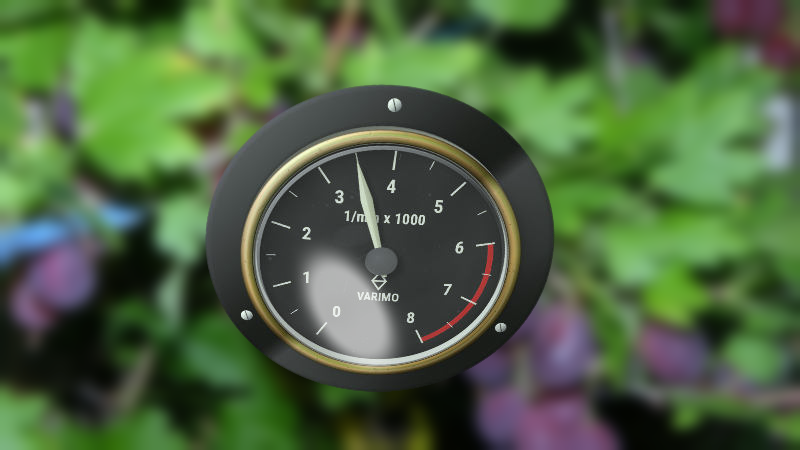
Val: rpm 3500
